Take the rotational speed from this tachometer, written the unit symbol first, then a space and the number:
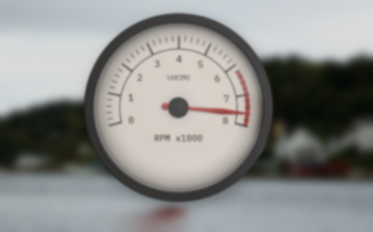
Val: rpm 7600
